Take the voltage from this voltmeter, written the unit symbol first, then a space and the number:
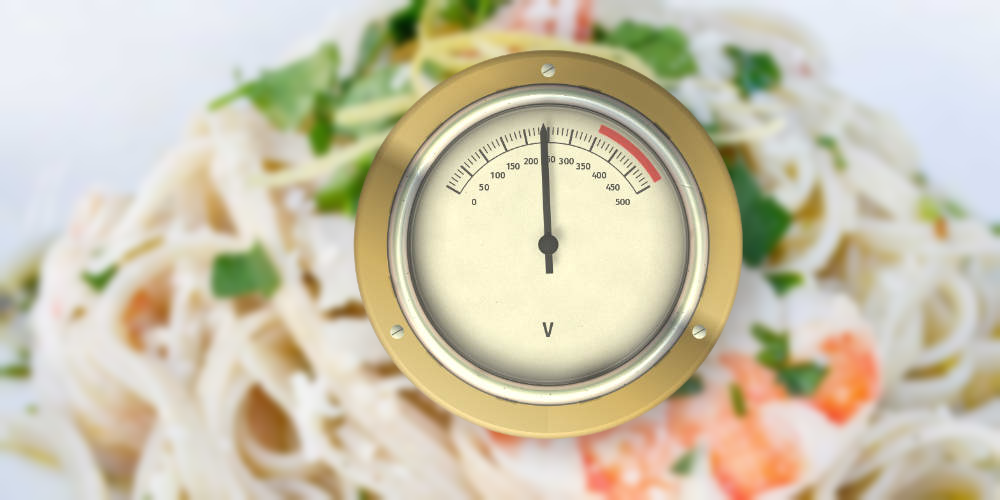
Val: V 240
